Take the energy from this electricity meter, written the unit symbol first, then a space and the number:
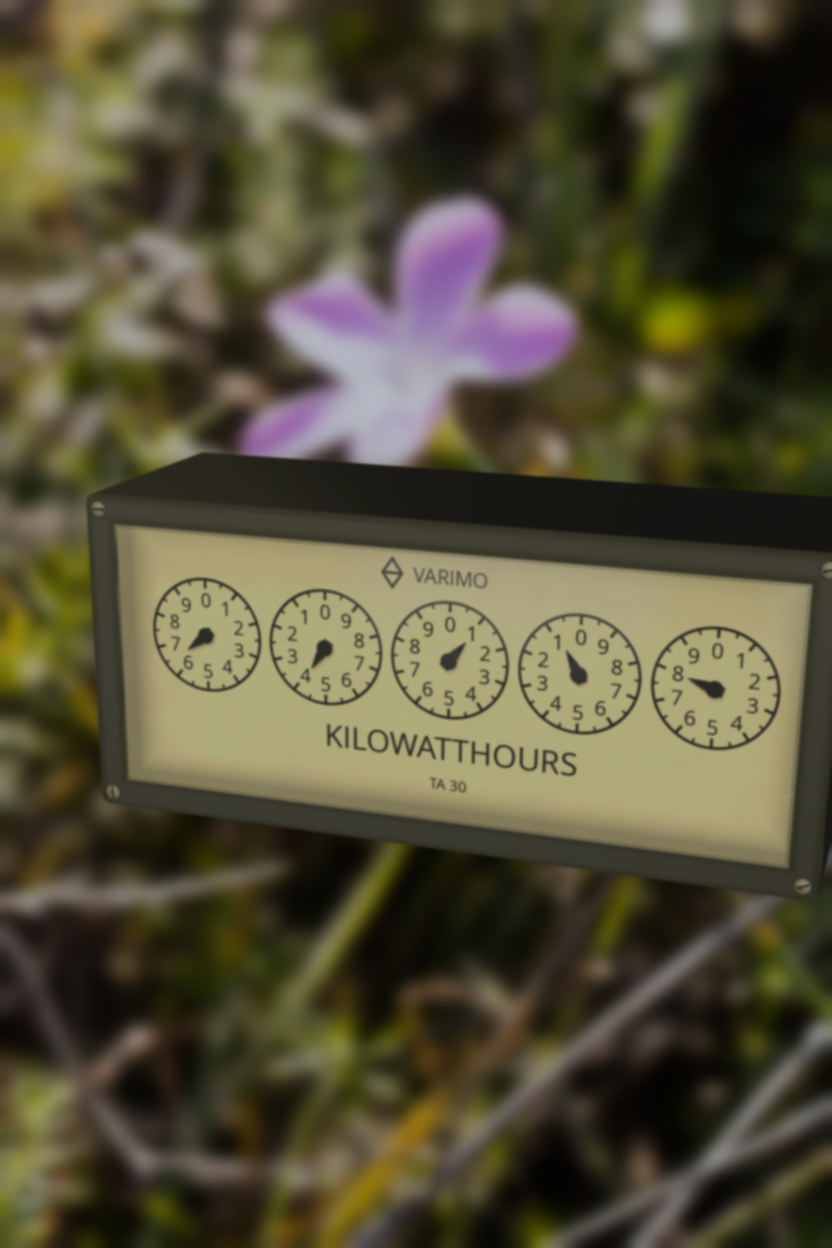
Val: kWh 64108
